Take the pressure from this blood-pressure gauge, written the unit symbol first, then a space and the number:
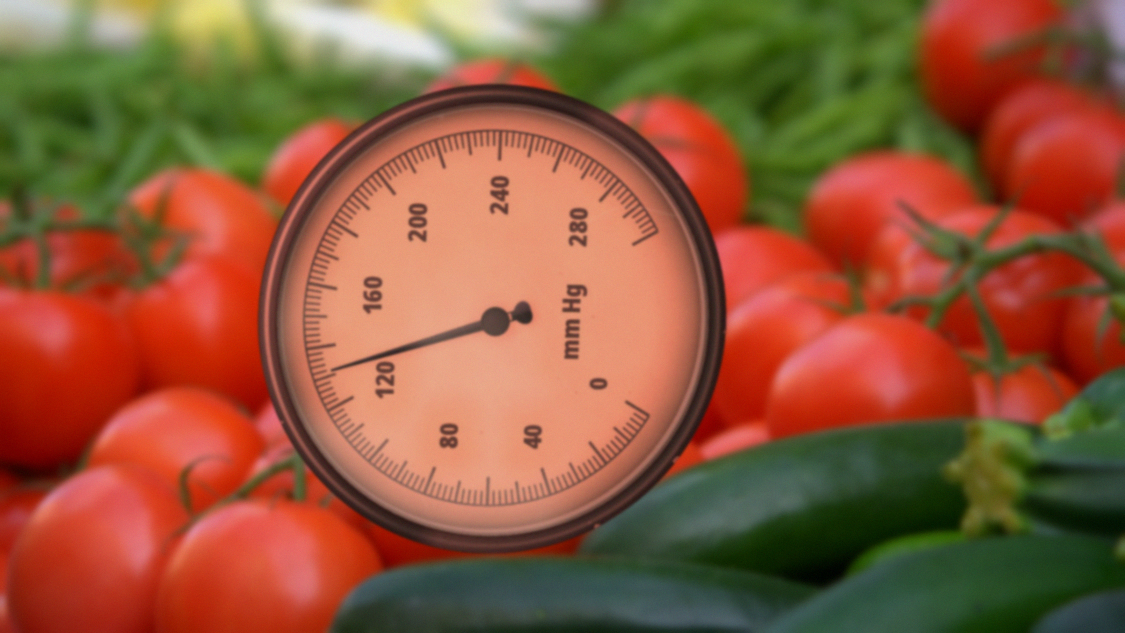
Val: mmHg 132
